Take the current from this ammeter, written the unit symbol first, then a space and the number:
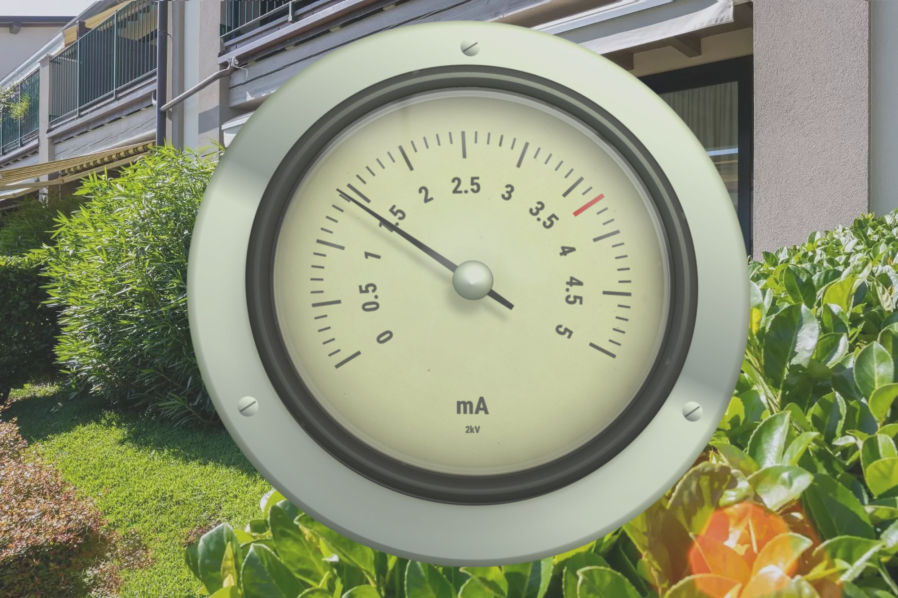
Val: mA 1.4
